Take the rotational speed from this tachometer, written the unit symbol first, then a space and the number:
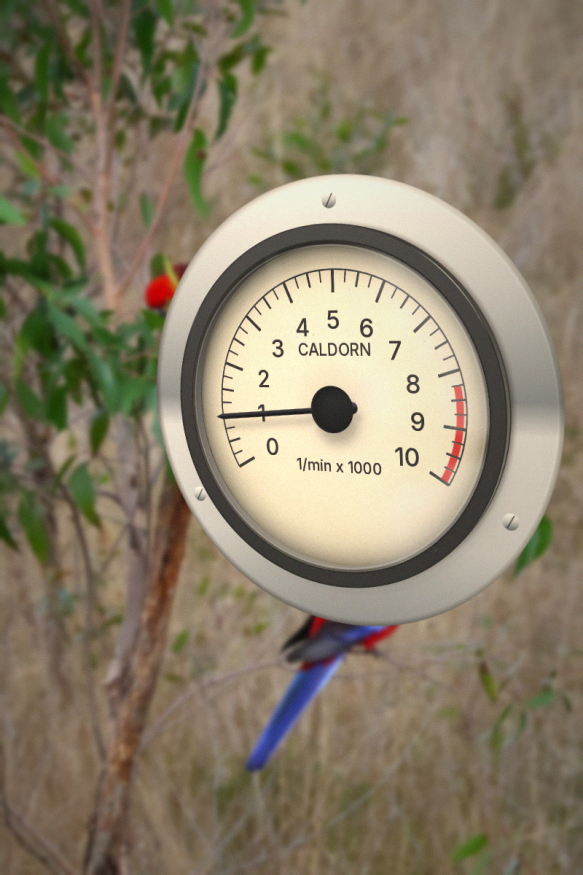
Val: rpm 1000
